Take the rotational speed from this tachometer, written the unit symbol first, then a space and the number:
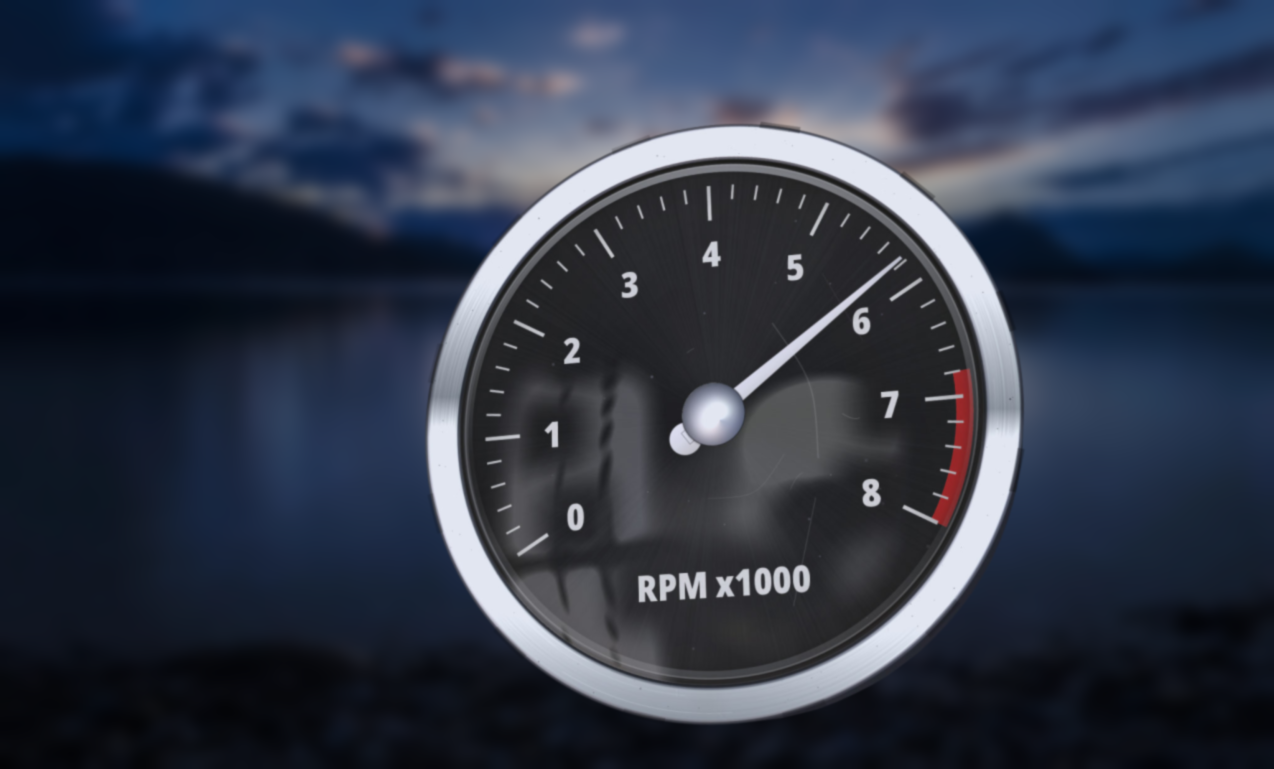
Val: rpm 5800
